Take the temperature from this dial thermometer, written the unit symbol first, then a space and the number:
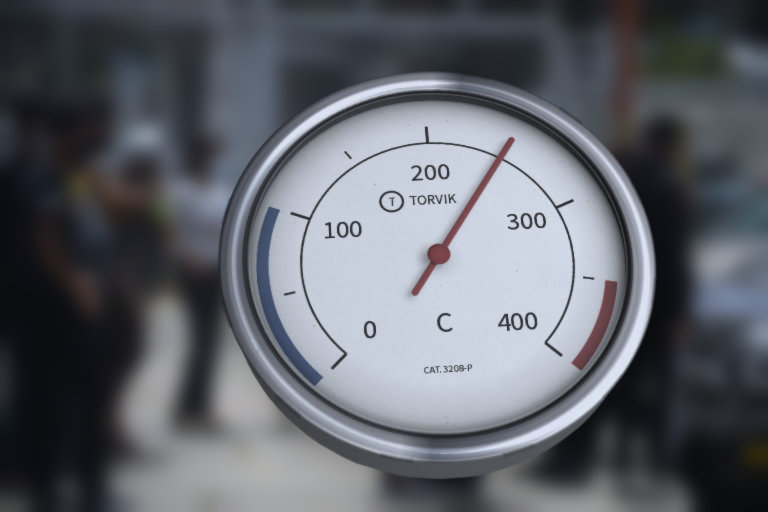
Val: °C 250
